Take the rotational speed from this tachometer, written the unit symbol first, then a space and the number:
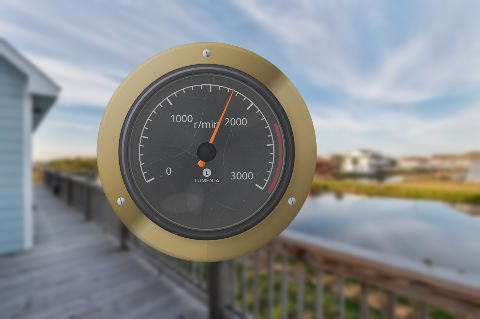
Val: rpm 1750
